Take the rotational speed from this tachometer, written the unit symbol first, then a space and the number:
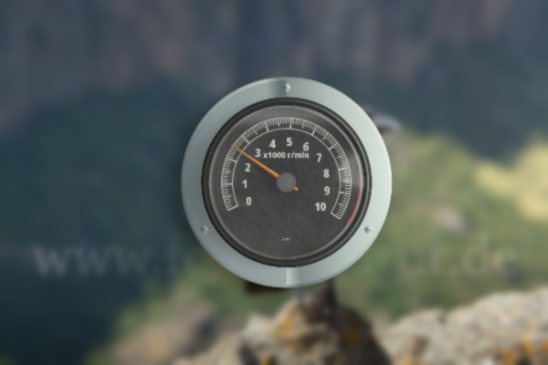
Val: rpm 2500
